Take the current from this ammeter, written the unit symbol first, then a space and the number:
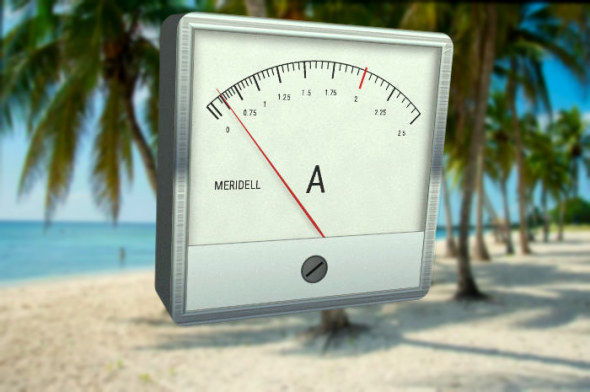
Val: A 0.5
